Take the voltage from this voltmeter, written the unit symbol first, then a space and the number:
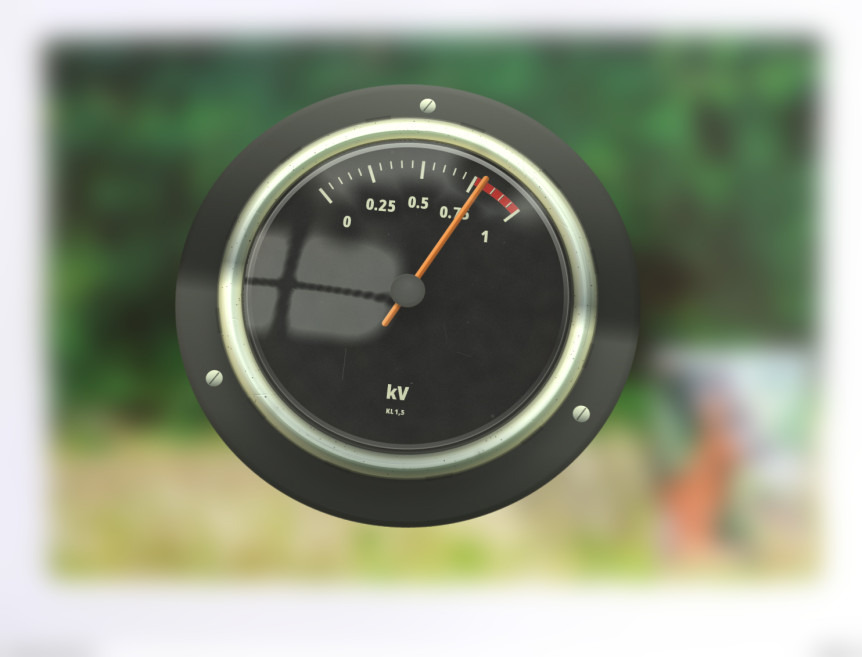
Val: kV 0.8
